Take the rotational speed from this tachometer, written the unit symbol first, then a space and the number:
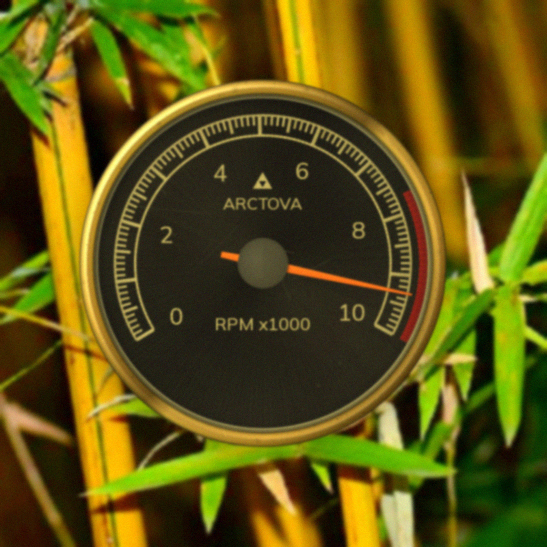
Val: rpm 9300
